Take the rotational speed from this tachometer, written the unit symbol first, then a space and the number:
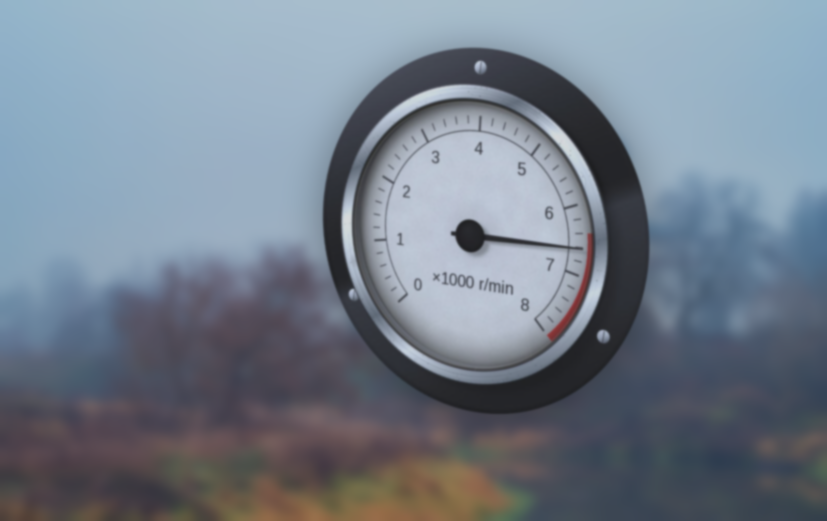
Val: rpm 6600
